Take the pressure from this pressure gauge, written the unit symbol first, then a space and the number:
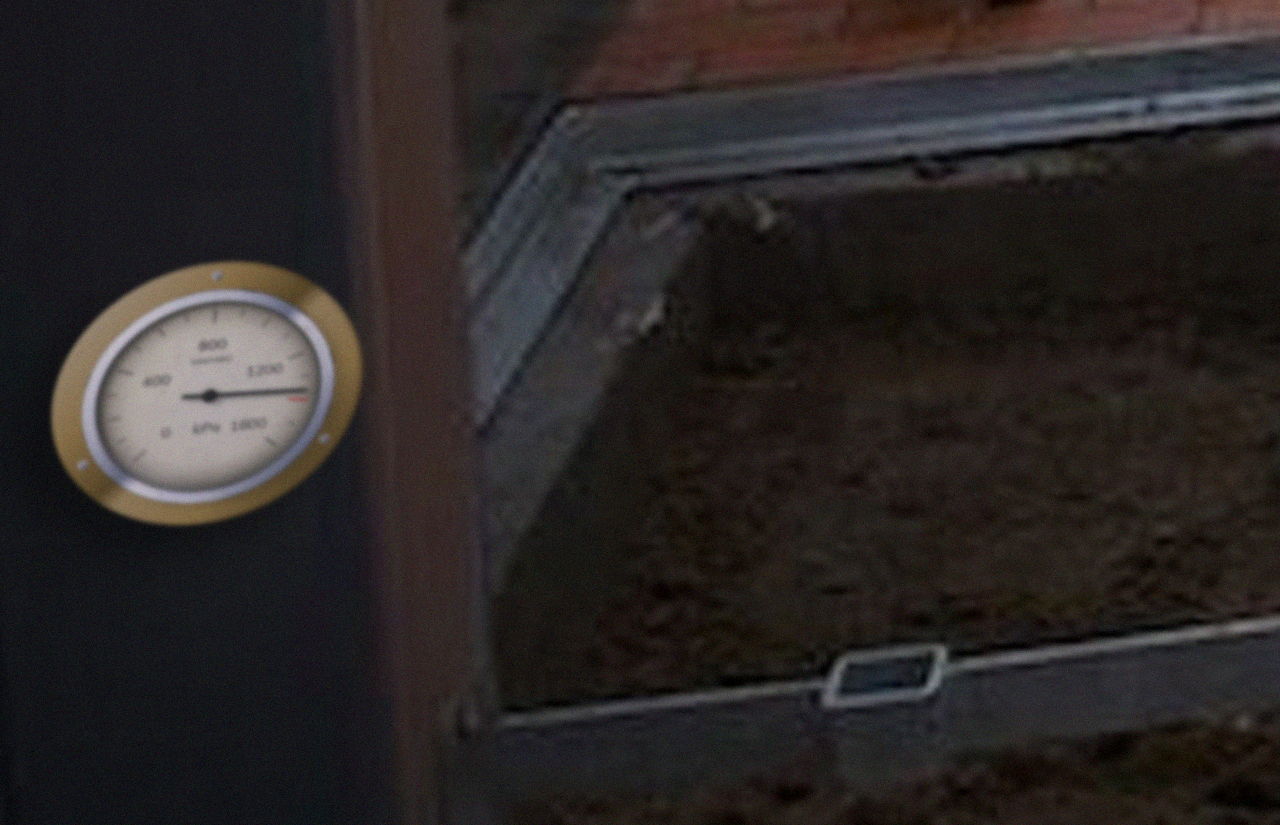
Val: kPa 1350
